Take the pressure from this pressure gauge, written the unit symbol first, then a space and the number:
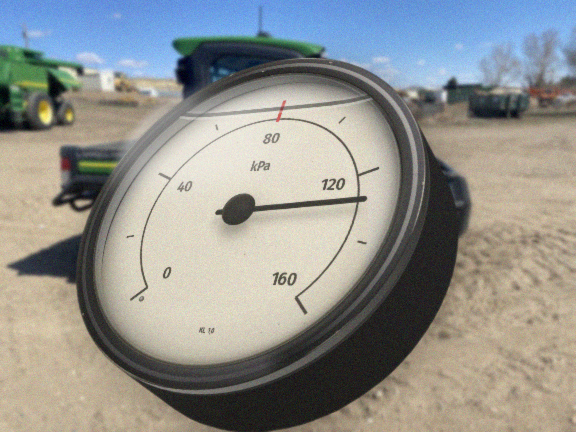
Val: kPa 130
